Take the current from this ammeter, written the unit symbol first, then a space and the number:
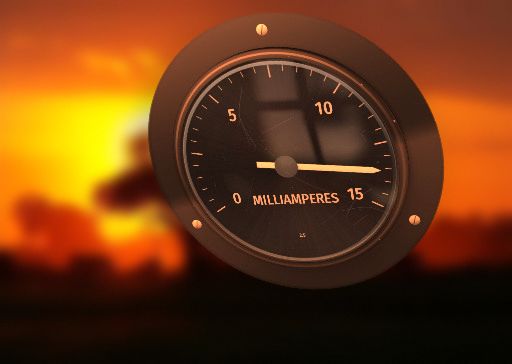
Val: mA 13.5
